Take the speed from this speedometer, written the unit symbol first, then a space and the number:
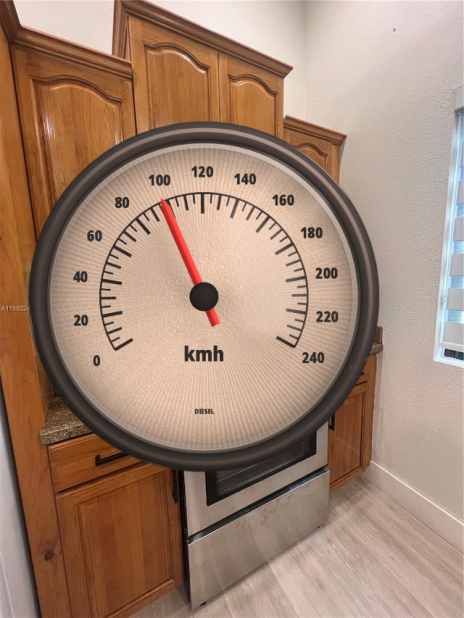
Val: km/h 97.5
